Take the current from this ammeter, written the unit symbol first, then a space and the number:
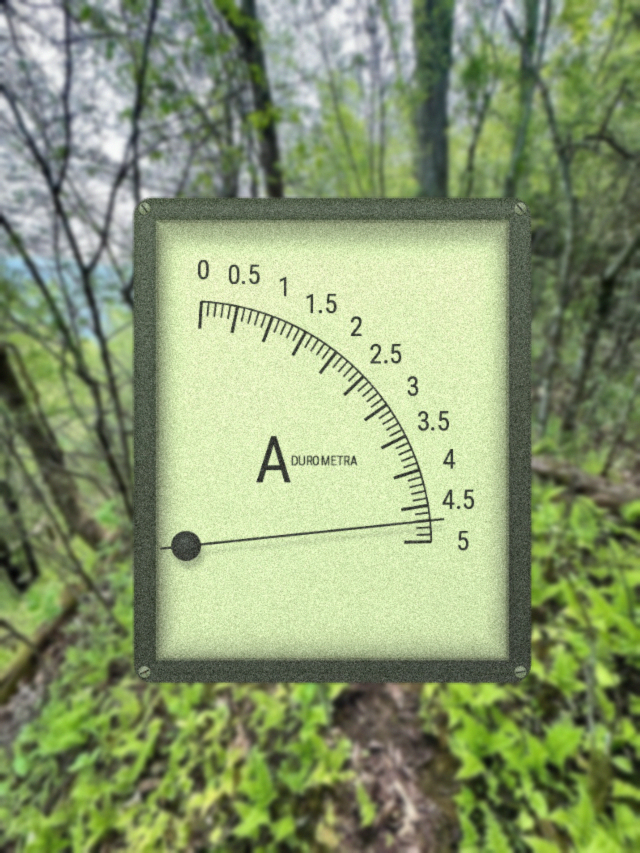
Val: A 4.7
